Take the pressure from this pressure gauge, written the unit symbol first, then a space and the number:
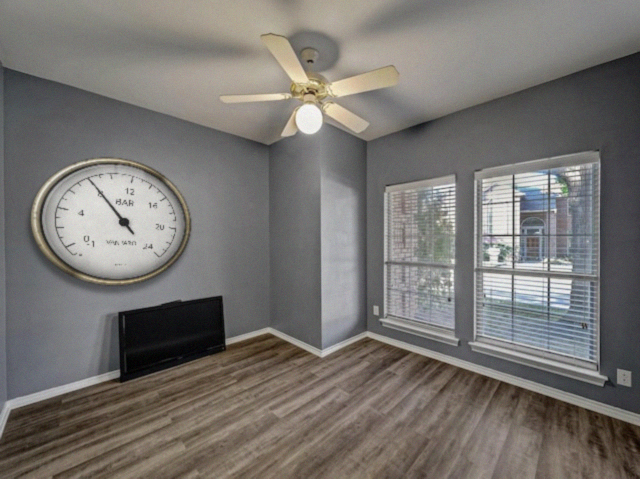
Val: bar 8
